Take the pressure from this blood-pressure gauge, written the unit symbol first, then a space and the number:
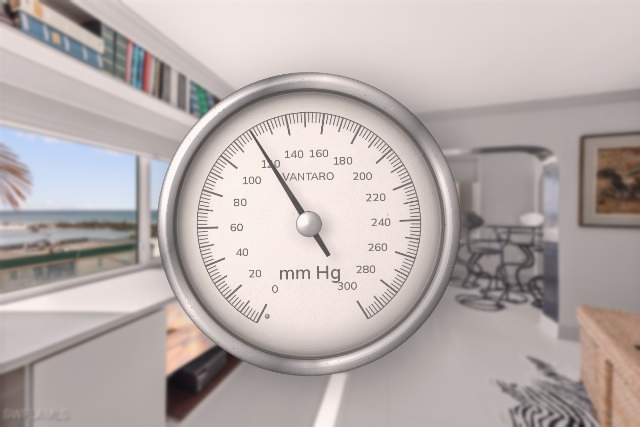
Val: mmHg 120
